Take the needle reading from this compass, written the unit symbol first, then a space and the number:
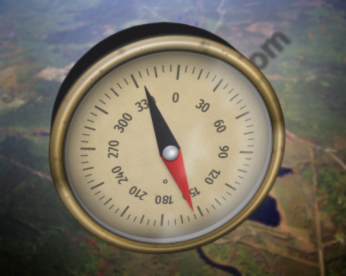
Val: ° 155
